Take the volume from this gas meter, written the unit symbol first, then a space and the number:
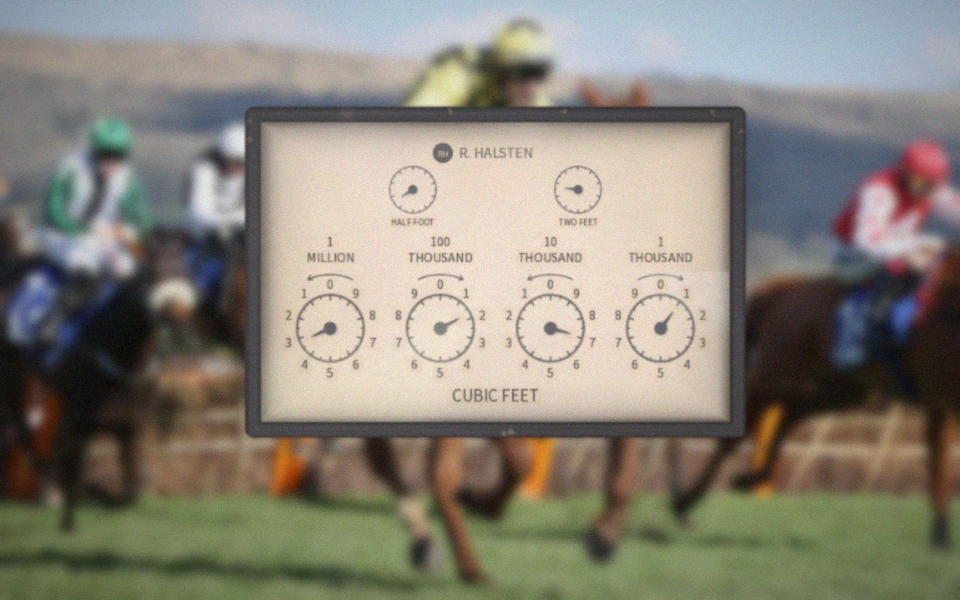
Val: ft³ 317100
